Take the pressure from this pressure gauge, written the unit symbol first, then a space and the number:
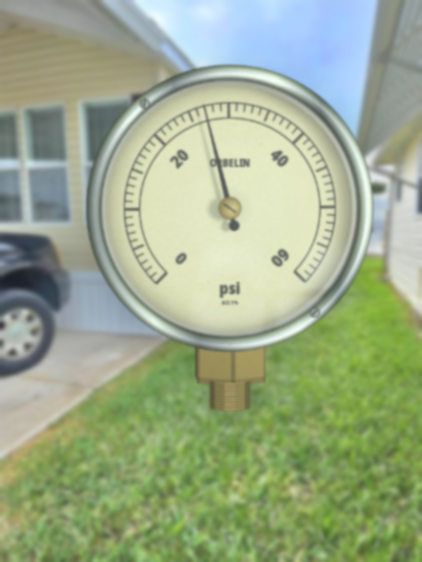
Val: psi 27
